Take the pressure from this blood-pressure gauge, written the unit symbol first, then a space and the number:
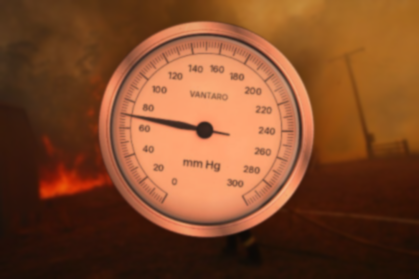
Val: mmHg 70
